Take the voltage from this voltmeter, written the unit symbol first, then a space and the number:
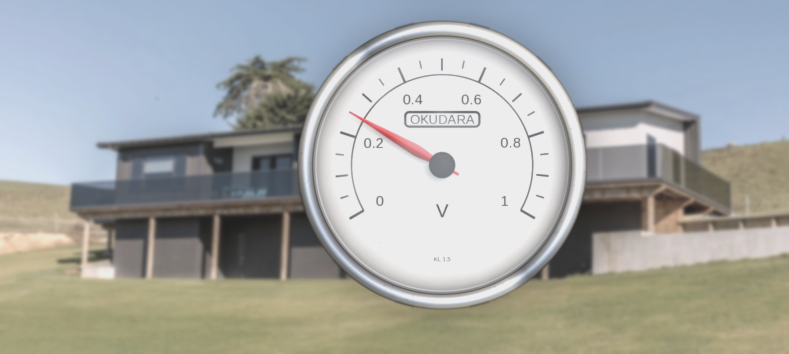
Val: V 0.25
